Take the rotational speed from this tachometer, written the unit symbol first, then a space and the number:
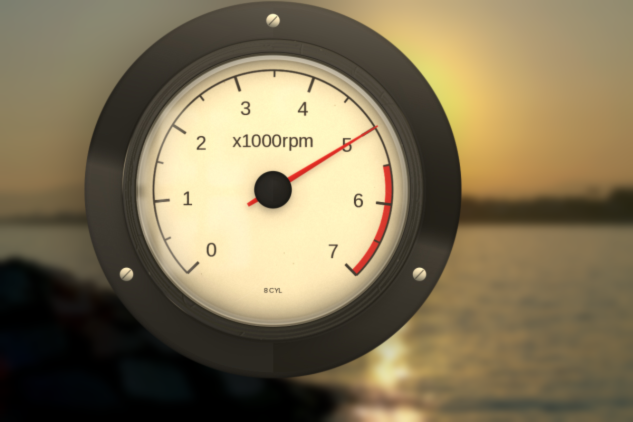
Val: rpm 5000
